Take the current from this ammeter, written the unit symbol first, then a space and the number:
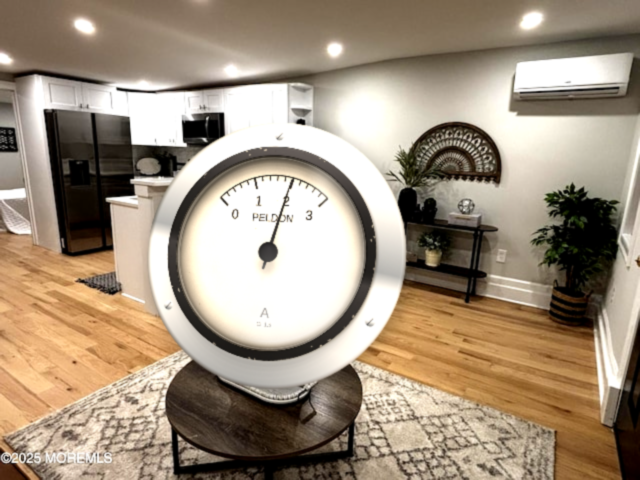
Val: A 2
